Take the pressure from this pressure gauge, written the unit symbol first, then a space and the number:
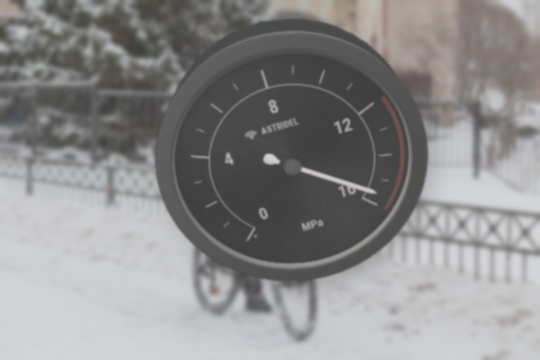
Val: MPa 15.5
